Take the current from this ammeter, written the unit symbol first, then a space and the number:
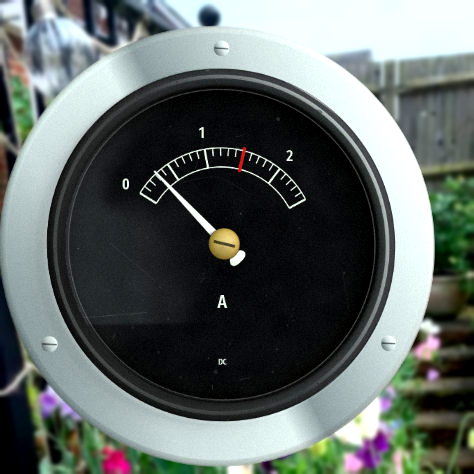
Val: A 0.3
